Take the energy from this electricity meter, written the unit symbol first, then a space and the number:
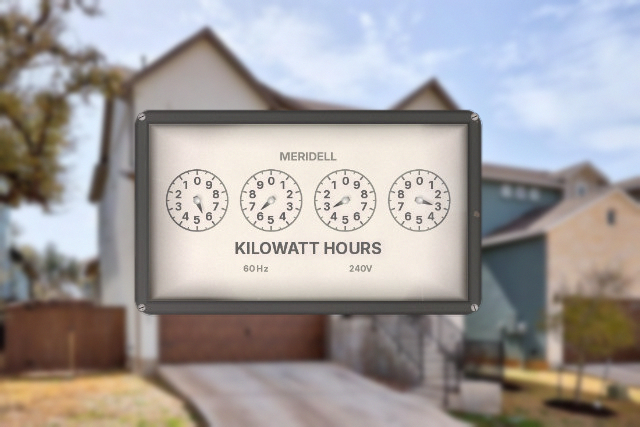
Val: kWh 5633
